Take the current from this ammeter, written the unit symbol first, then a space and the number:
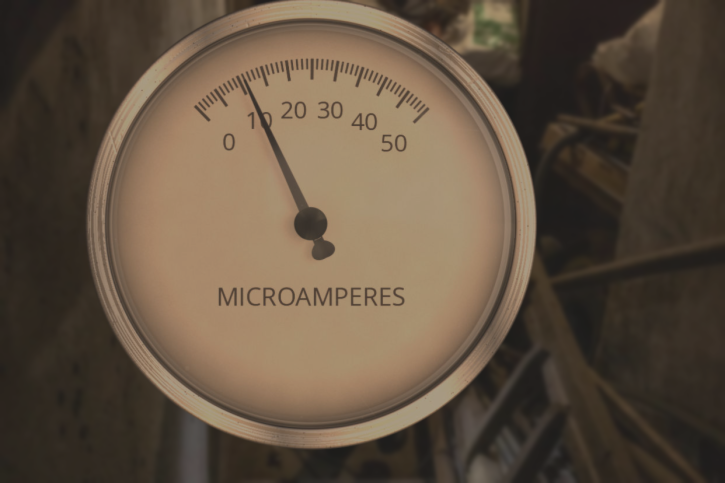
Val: µA 11
